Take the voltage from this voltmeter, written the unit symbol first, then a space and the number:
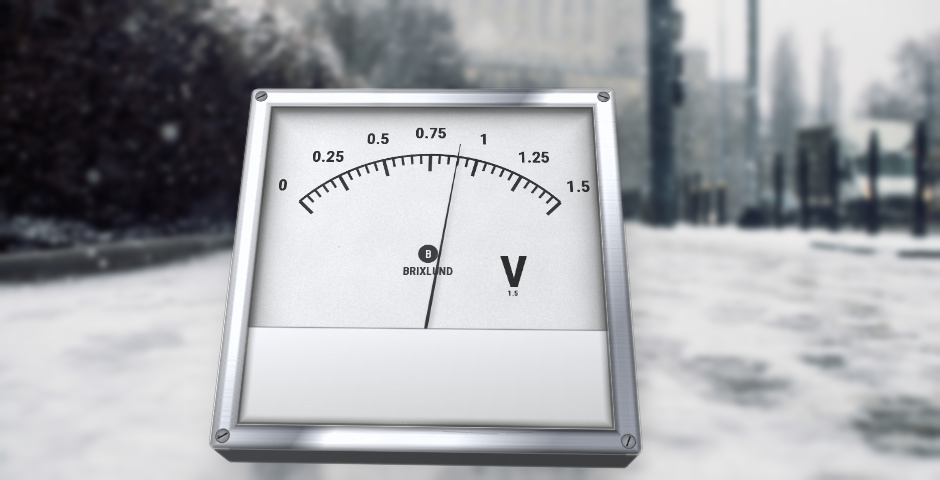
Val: V 0.9
